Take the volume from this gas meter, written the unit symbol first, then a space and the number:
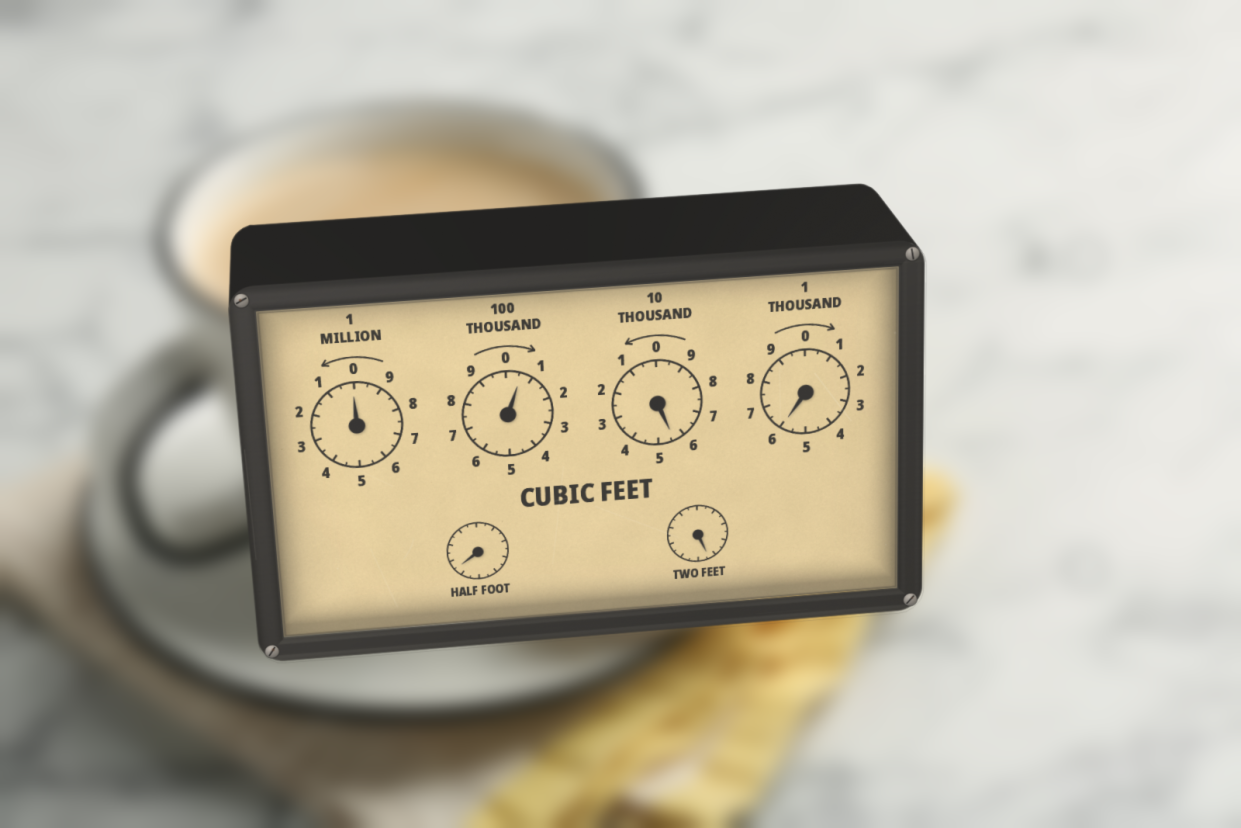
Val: ft³ 5600
